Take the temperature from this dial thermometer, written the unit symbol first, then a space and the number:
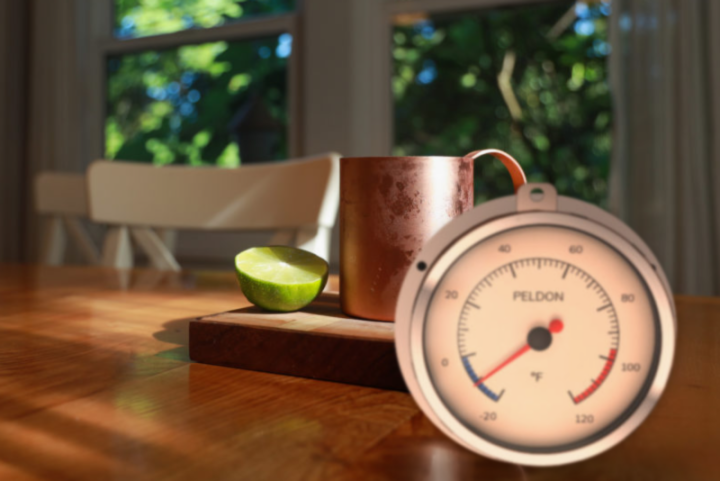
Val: °F -10
